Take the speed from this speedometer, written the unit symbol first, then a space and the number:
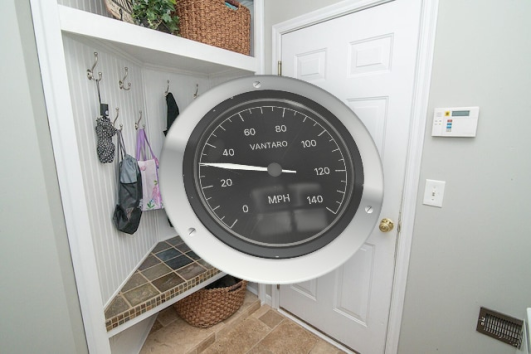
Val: mph 30
